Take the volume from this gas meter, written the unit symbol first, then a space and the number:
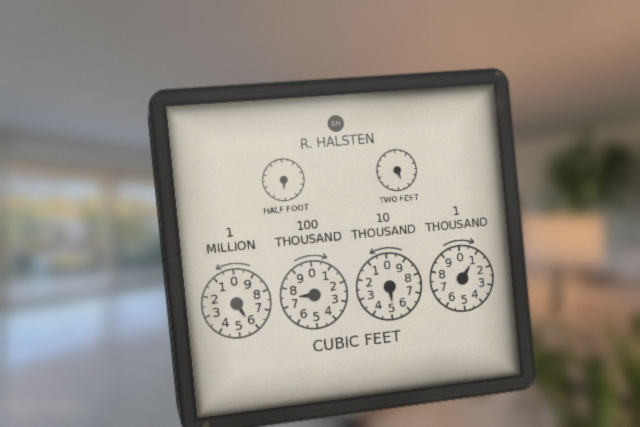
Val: ft³ 575100
